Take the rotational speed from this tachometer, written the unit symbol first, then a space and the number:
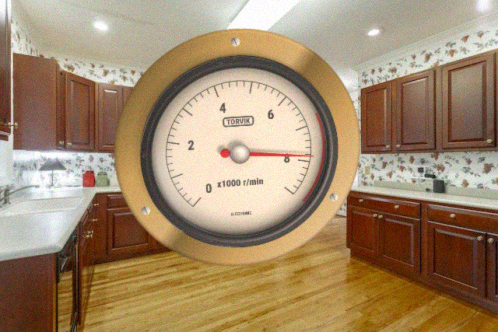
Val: rpm 7800
